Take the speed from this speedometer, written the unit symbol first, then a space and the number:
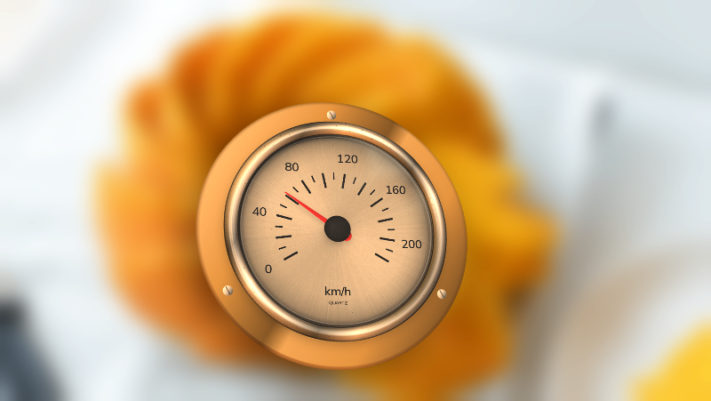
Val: km/h 60
